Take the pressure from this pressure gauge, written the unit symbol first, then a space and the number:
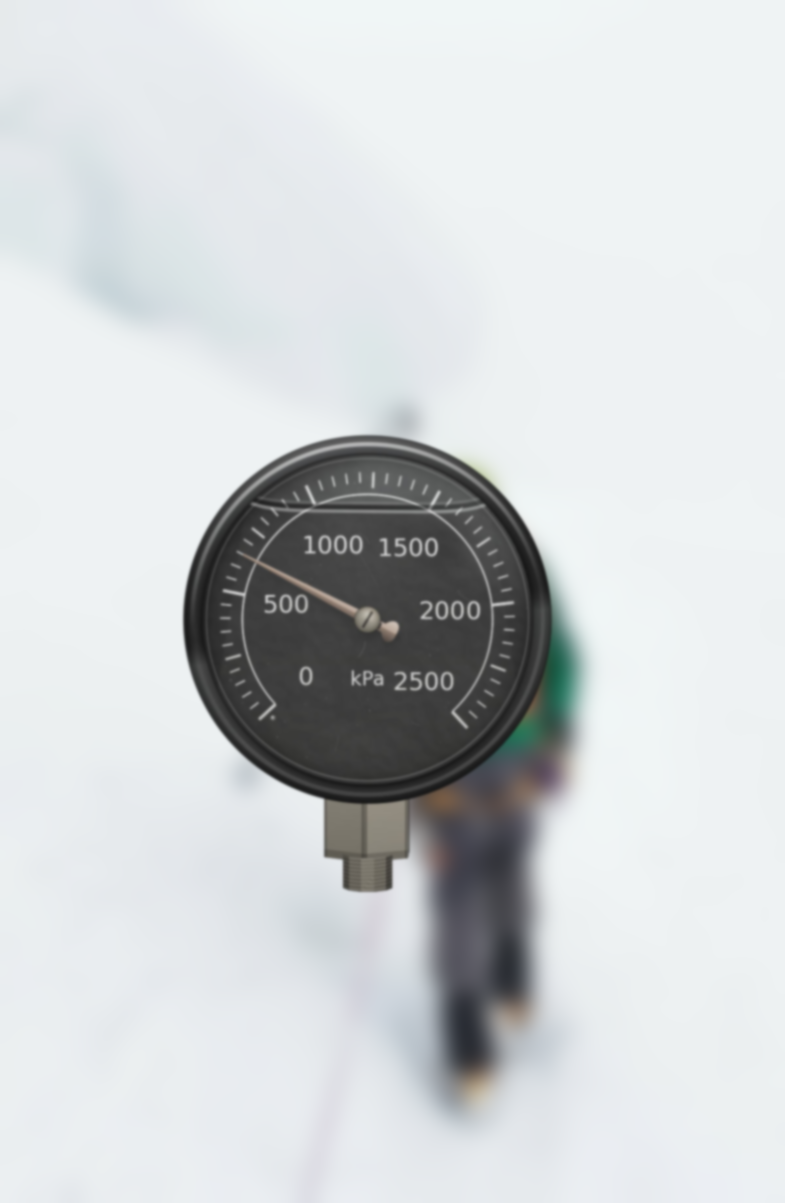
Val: kPa 650
